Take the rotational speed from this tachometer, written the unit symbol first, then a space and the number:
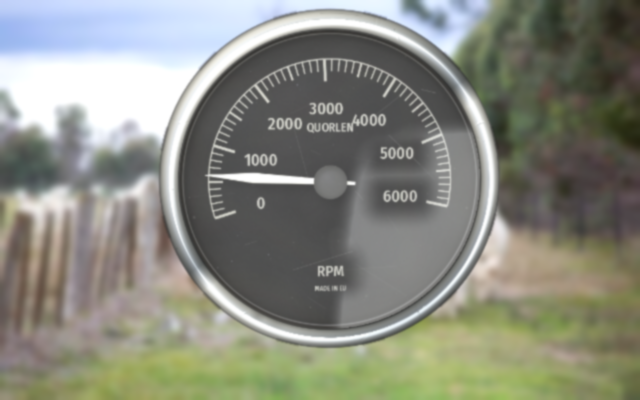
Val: rpm 600
